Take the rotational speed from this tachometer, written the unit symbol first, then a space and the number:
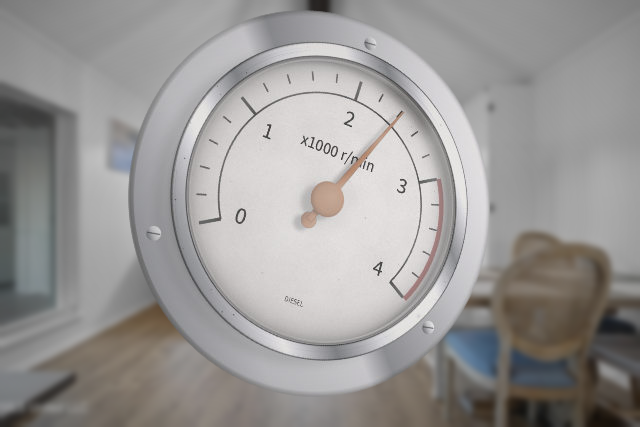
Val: rpm 2400
